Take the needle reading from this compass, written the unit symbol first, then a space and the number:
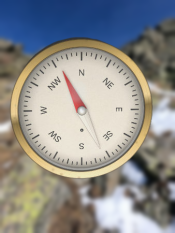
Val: ° 335
